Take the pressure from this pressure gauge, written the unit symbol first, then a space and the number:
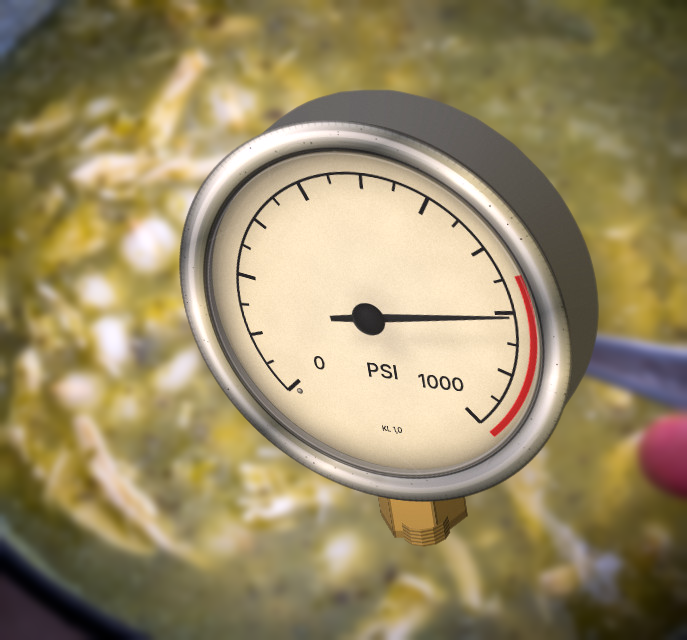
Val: psi 800
